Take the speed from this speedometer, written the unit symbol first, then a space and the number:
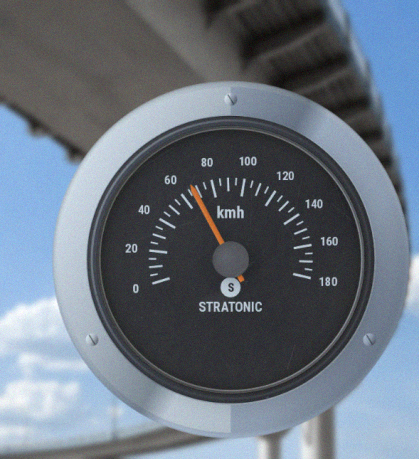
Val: km/h 67.5
